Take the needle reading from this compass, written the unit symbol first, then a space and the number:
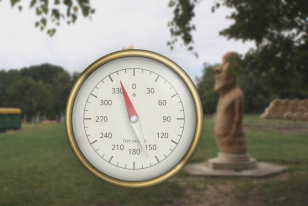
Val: ° 340
